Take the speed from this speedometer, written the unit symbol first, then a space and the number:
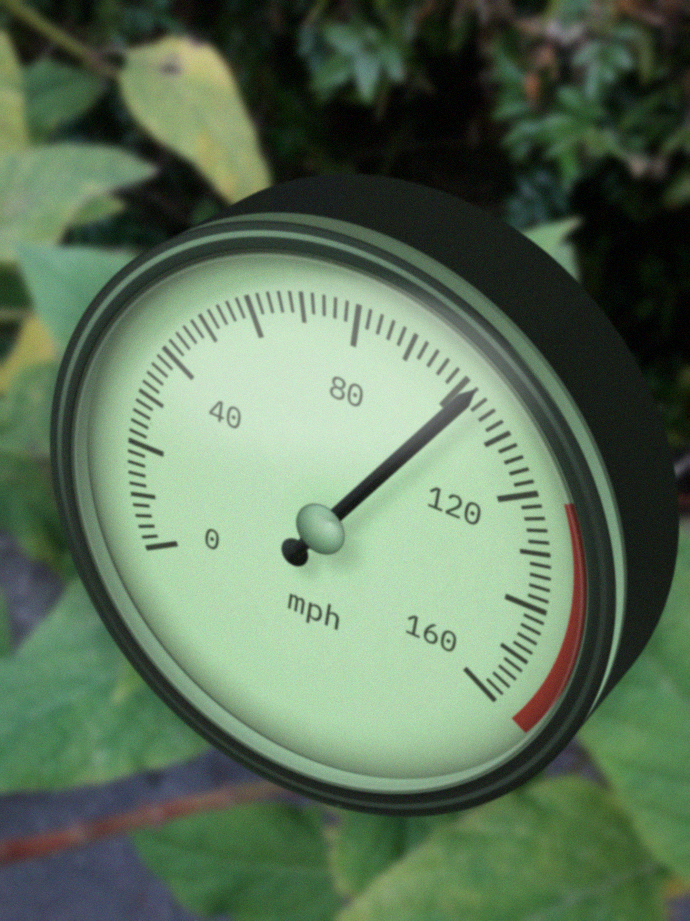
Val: mph 102
